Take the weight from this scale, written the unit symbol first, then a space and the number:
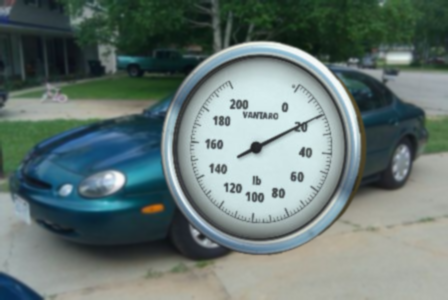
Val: lb 20
